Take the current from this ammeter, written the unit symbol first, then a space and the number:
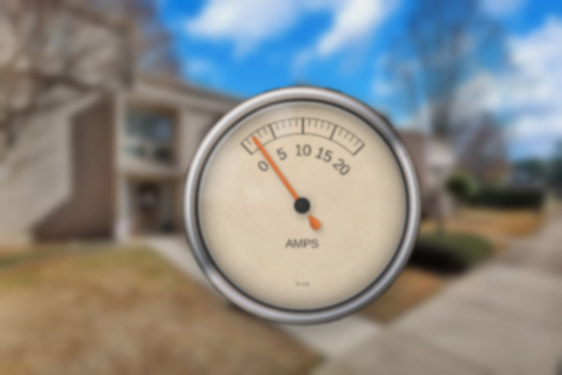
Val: A 2
